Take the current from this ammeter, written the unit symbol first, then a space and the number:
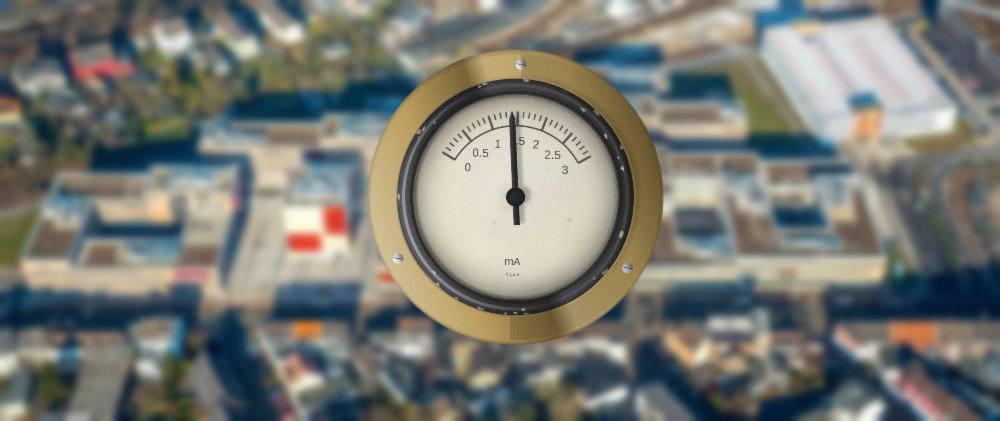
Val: mA 1.4
